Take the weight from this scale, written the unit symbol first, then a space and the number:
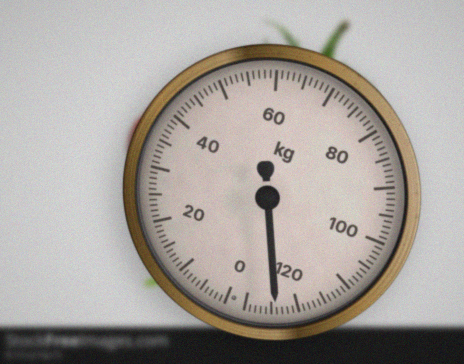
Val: kg 124
